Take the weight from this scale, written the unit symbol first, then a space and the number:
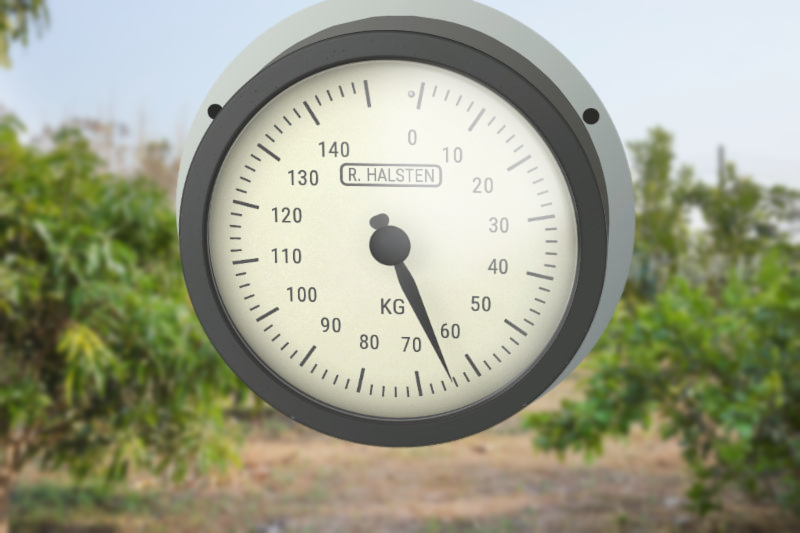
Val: kg 64
